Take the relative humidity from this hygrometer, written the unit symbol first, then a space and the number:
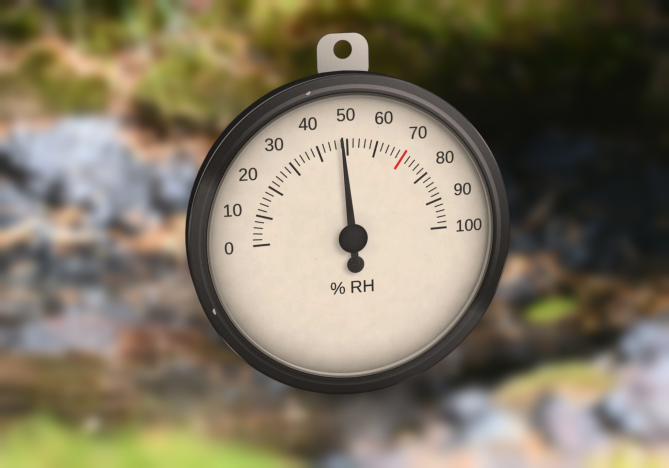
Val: % 48
